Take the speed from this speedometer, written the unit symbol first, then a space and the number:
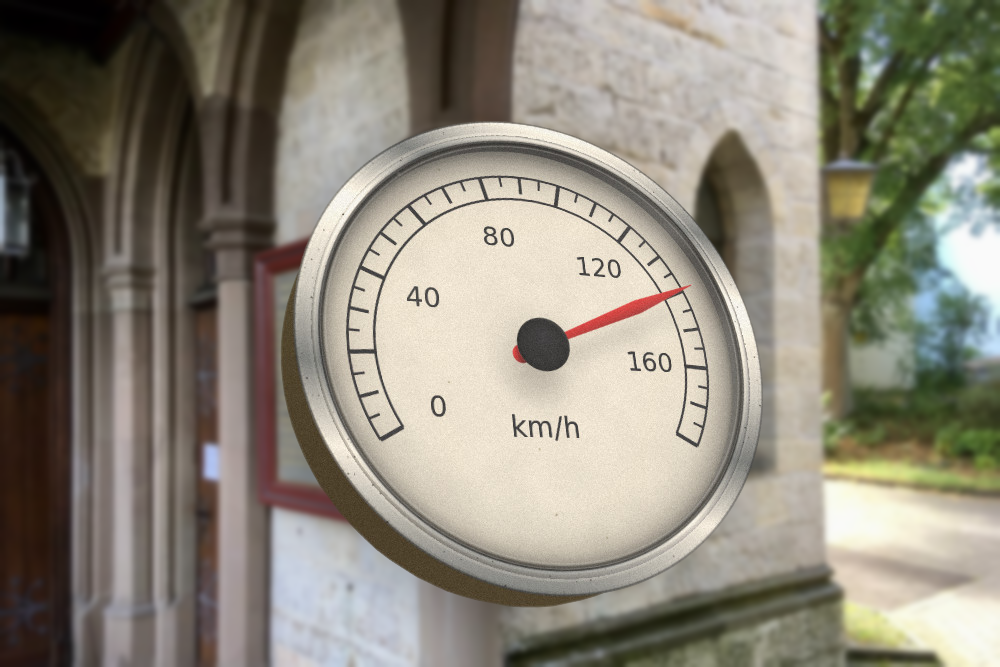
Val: km/h 140
